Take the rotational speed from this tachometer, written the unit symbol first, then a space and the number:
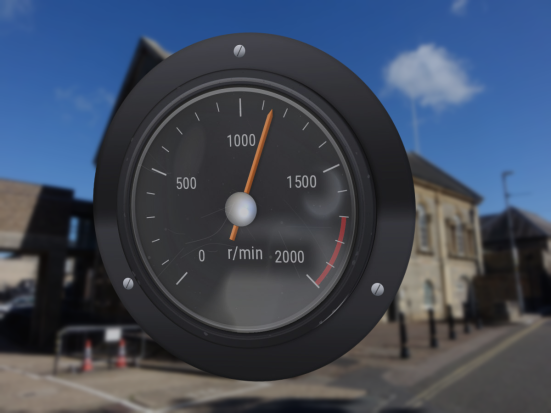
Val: rpm 1150
